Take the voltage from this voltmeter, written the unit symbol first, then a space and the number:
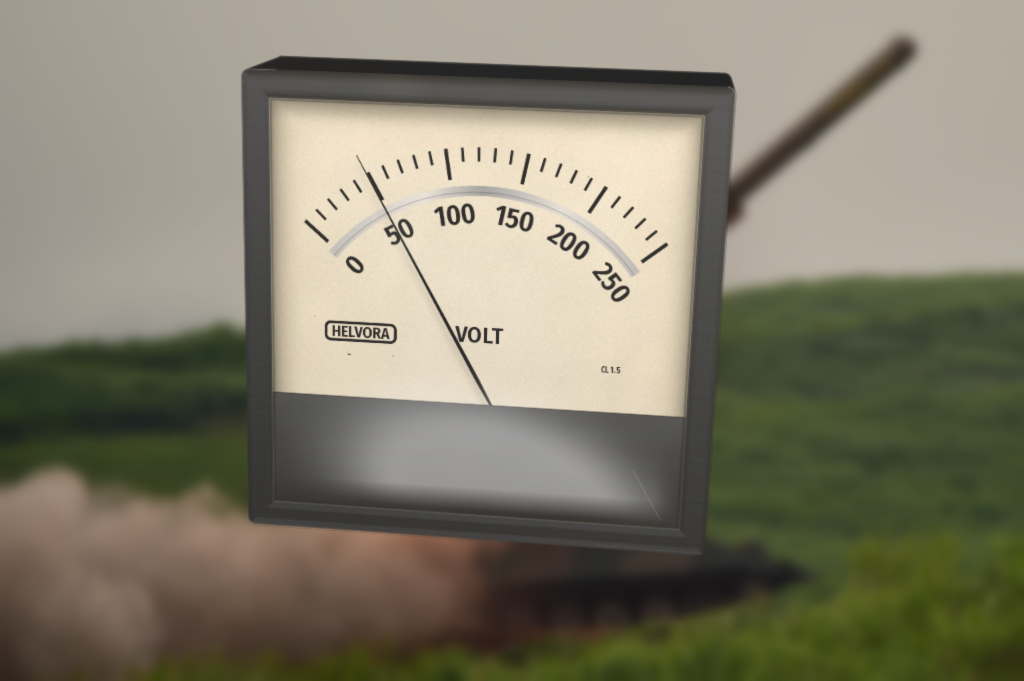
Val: V 50
